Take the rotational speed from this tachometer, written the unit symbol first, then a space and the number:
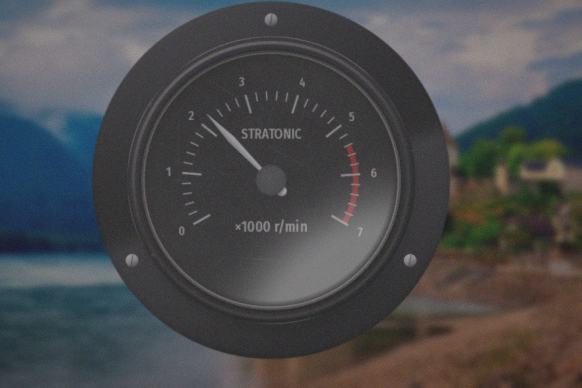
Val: rpm 2200
